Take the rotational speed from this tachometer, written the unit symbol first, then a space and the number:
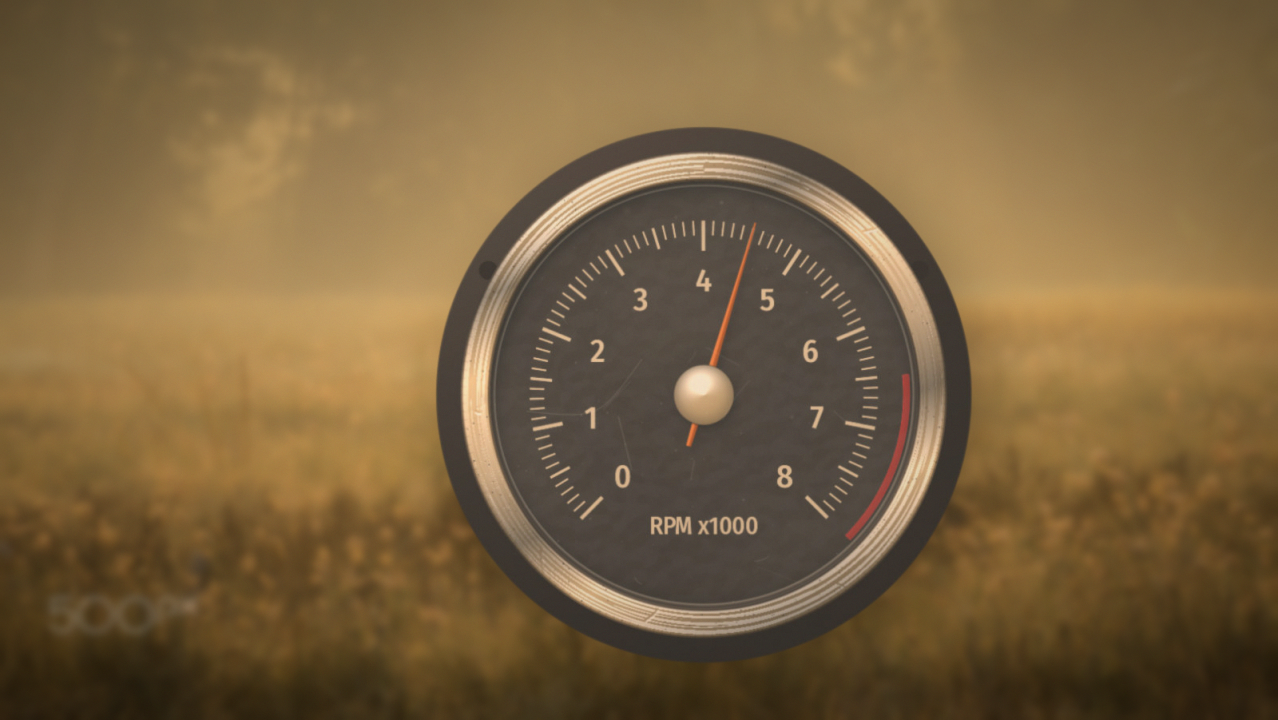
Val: rpm 4500
